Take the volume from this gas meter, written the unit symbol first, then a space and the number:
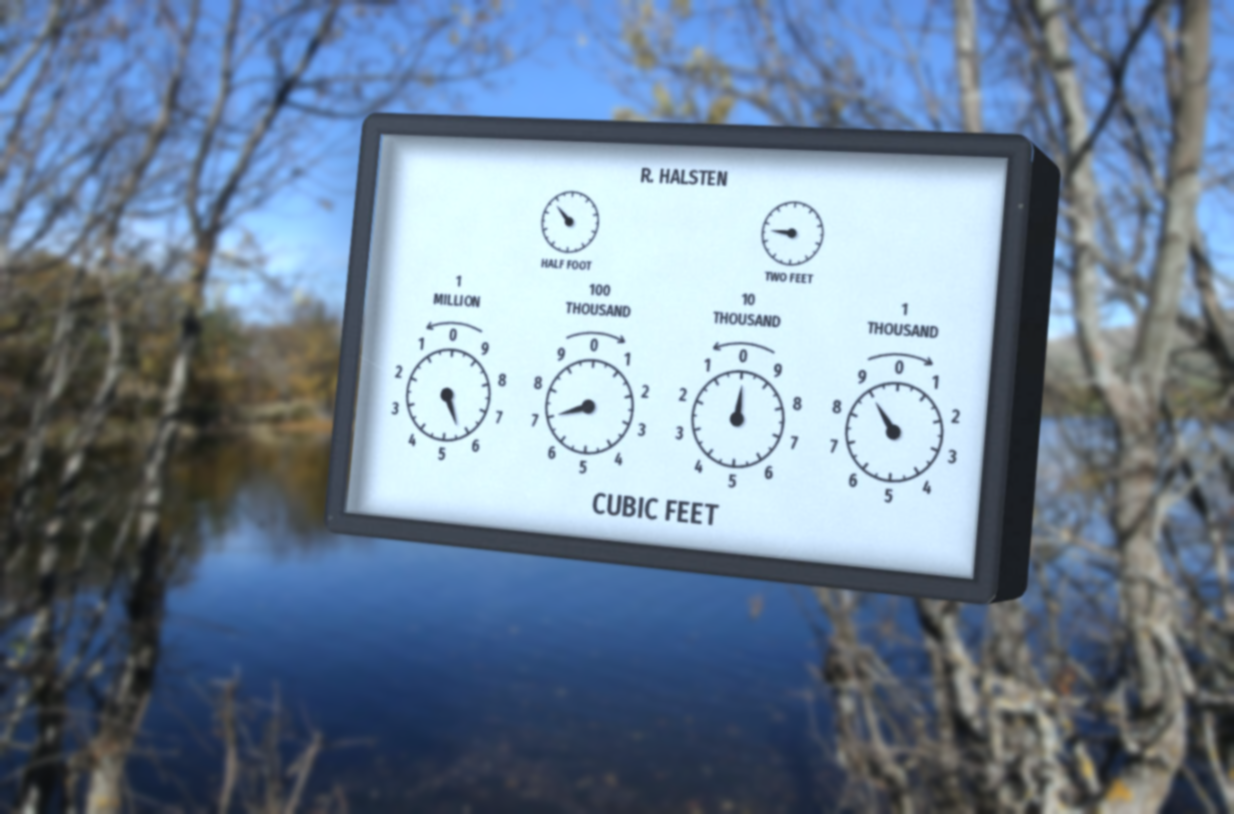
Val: ft³ 569900
